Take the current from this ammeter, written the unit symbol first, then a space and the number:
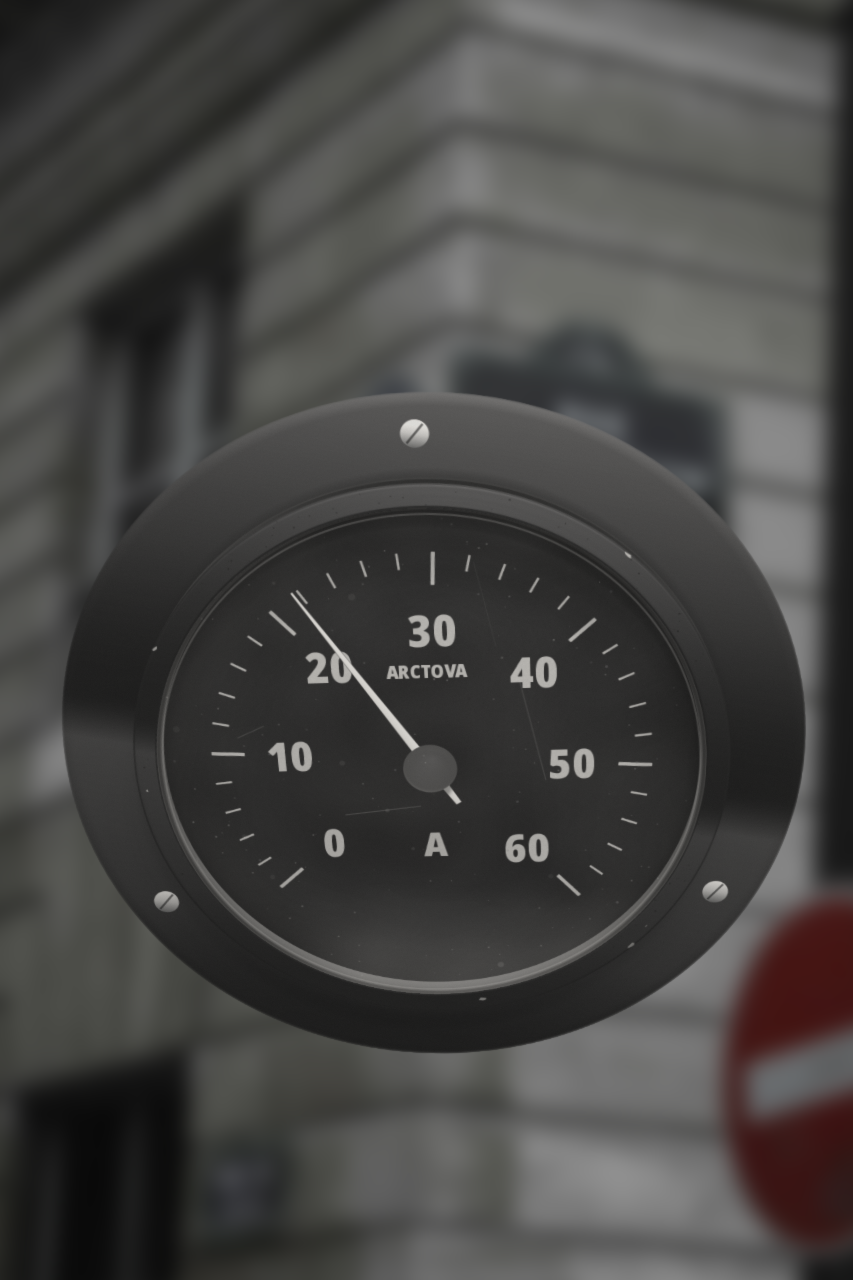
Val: A 22
